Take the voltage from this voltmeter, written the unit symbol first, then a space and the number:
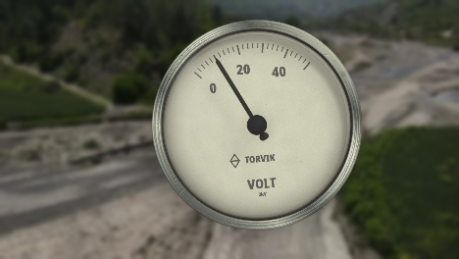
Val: V 10
